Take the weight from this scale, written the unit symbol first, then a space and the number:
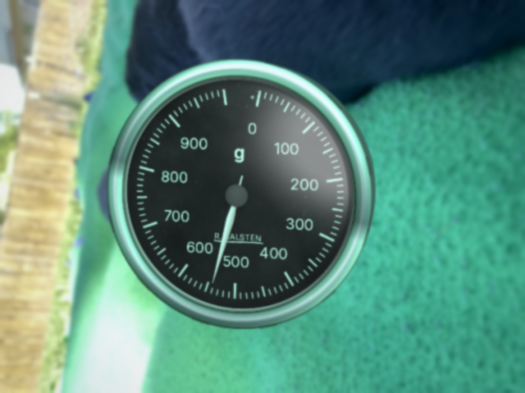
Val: g 540
